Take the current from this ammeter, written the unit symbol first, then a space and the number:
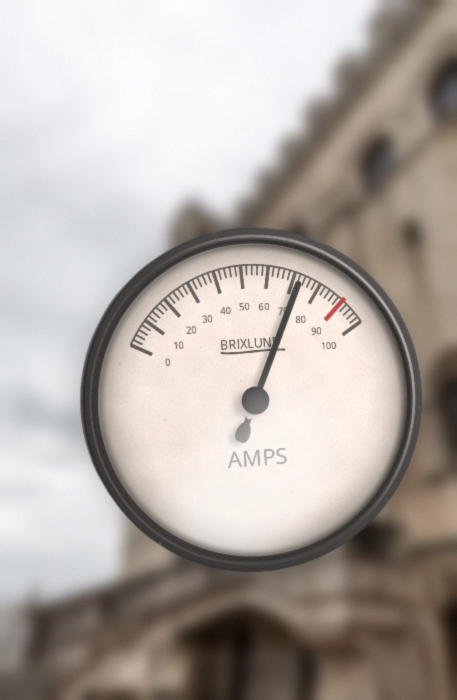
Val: A 72
